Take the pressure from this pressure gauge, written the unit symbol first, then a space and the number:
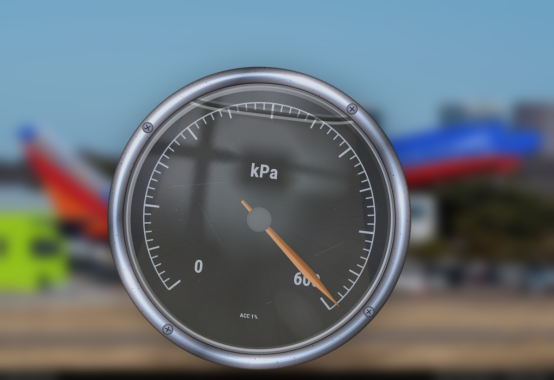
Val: kPa 590
